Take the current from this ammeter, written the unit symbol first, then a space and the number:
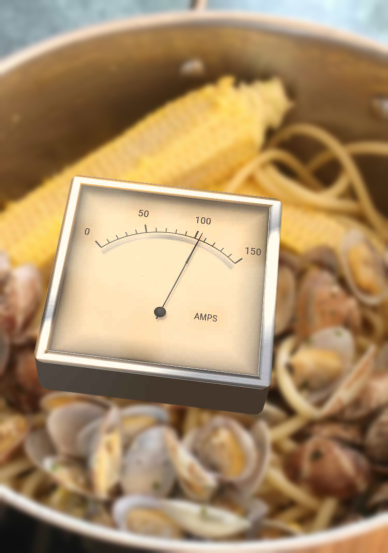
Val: A 105
